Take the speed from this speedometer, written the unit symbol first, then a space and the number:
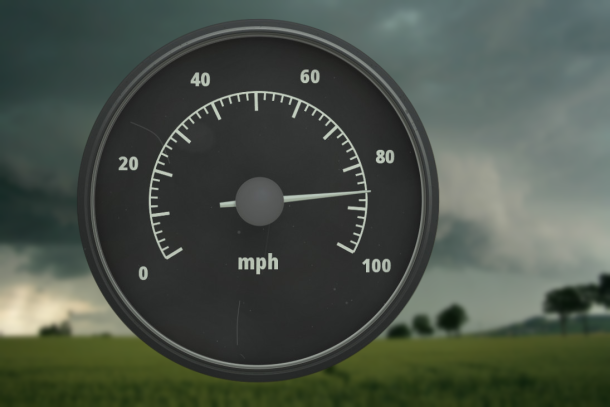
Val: mph 86
